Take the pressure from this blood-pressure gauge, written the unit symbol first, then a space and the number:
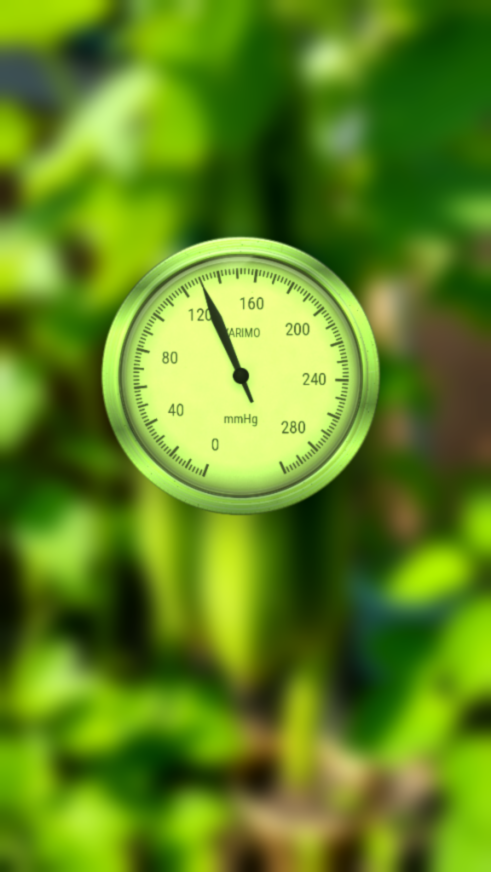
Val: mmHg 130
